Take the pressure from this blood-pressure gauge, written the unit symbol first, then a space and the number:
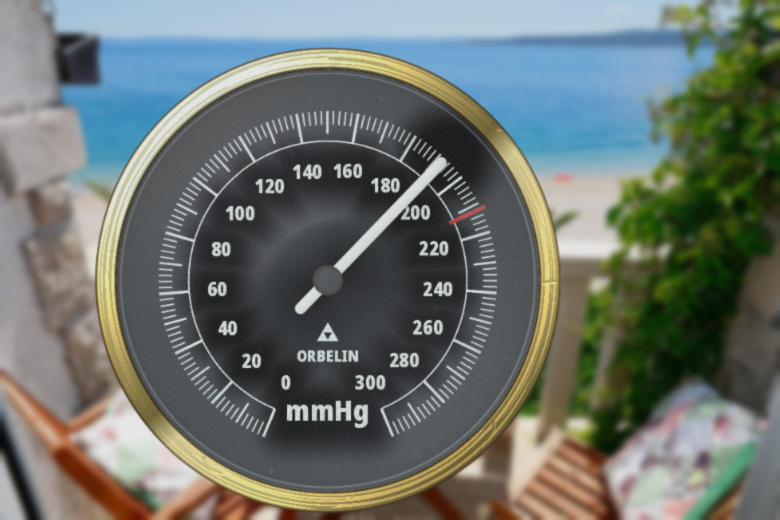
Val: mmHg 192
